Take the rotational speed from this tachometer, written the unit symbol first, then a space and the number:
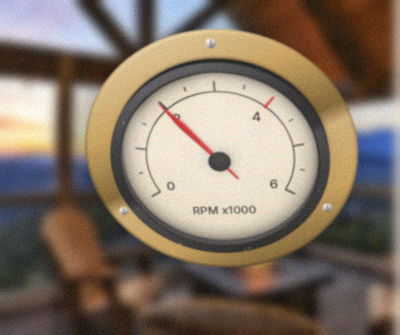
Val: rpm 2000
